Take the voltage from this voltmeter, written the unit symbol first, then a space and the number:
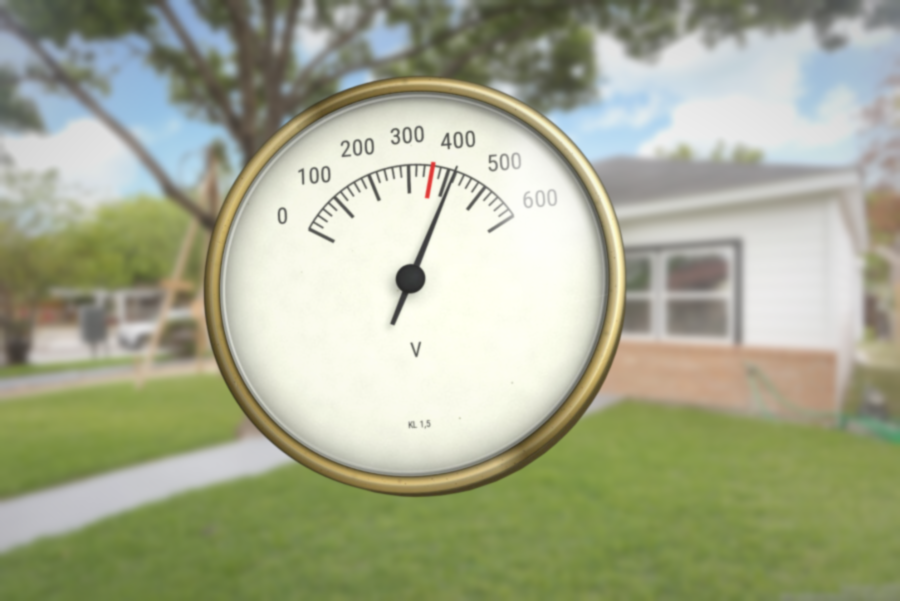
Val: V 420
